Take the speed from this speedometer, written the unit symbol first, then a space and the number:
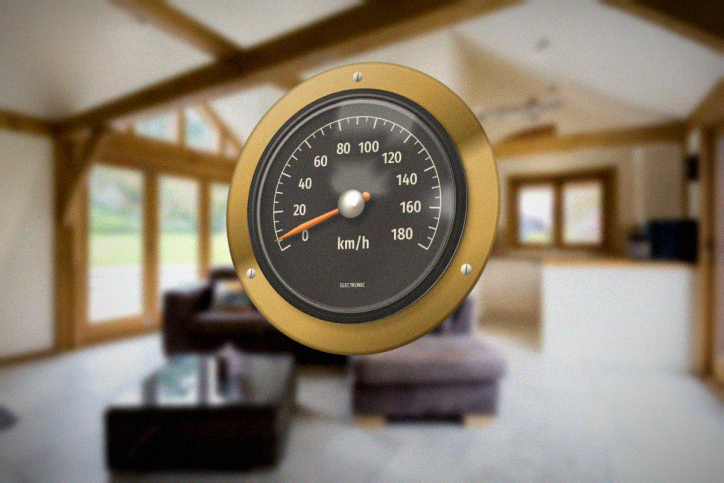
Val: km/h 5
